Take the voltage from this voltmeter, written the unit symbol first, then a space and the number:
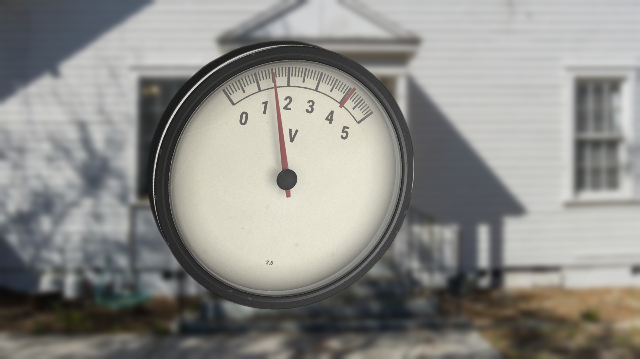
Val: V 1.5
